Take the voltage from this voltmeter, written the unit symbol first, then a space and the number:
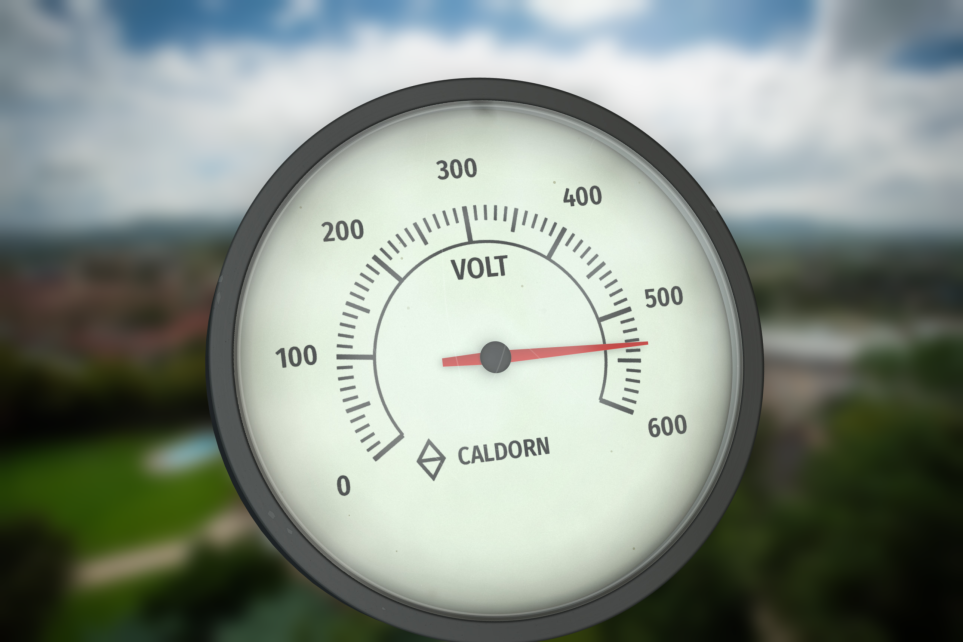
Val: V 535
